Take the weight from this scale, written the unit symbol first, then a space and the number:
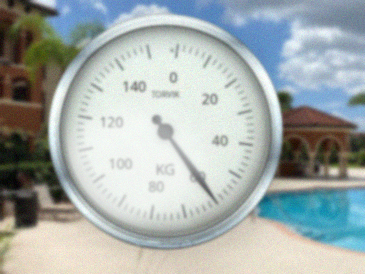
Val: kg 60
